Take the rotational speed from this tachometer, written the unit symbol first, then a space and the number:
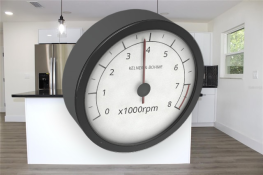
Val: rpm 3750
